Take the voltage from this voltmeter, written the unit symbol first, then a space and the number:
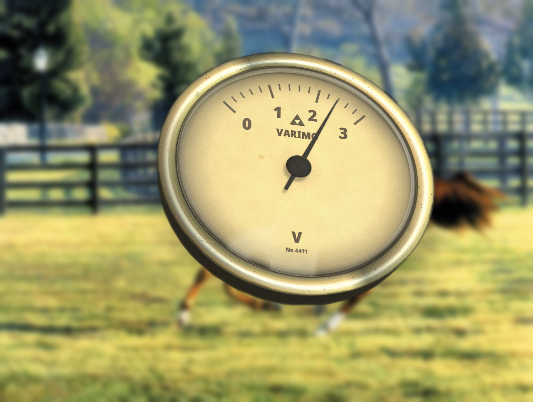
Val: V 2.4
